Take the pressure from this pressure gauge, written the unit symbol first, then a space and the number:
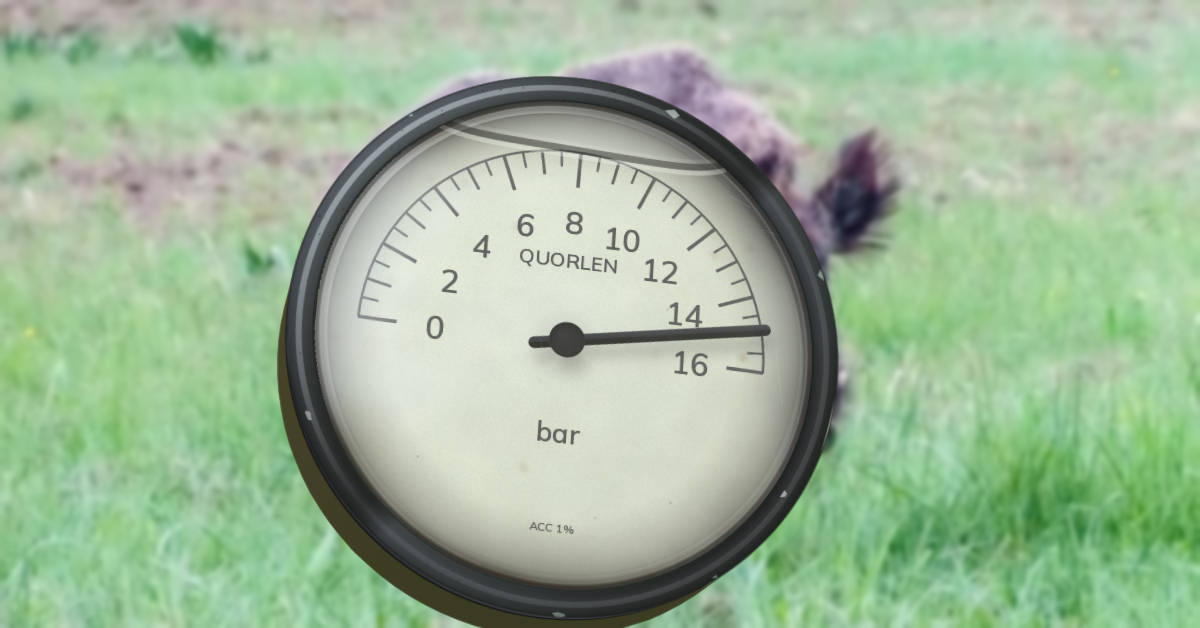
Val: bar 15
